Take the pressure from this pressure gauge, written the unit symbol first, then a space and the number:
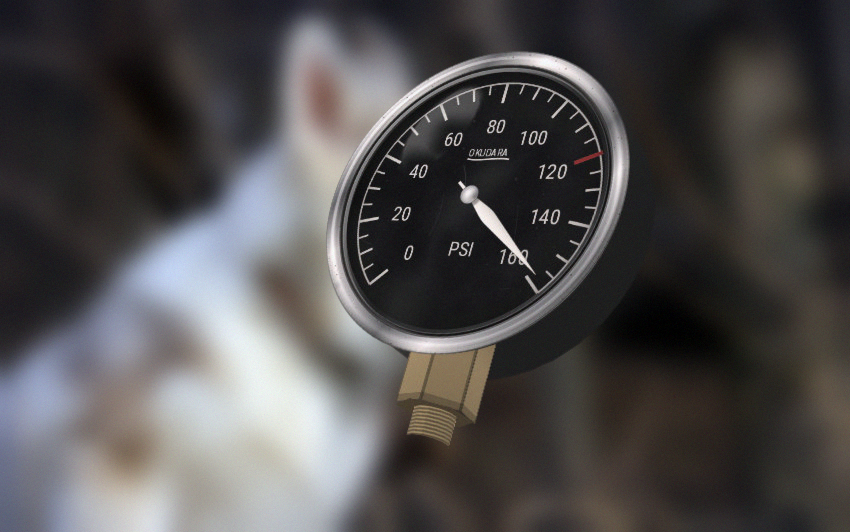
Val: psi 157.5
